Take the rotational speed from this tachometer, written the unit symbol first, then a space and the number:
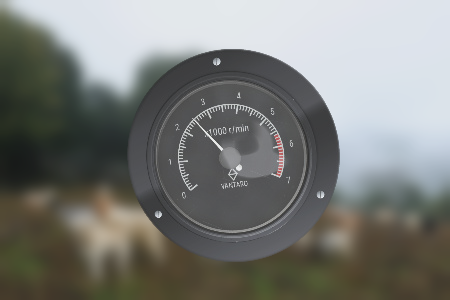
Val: rpm 2500
